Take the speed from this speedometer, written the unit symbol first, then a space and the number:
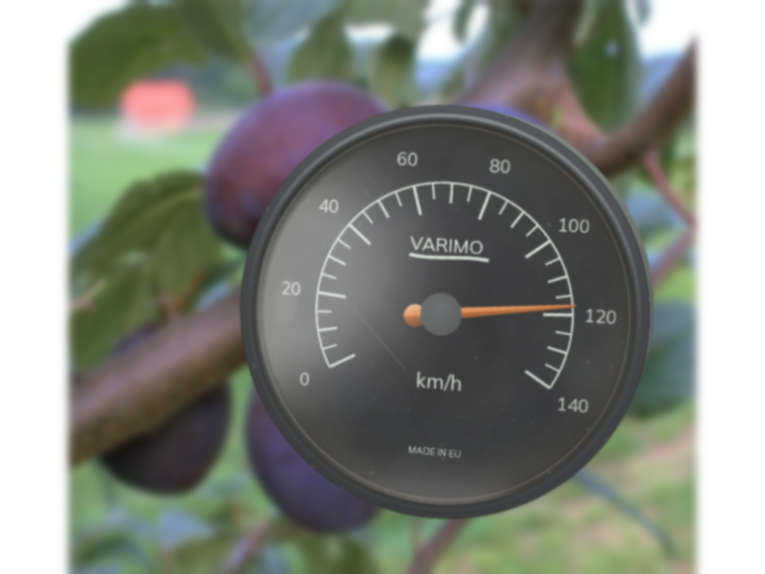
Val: km/h 117.5
